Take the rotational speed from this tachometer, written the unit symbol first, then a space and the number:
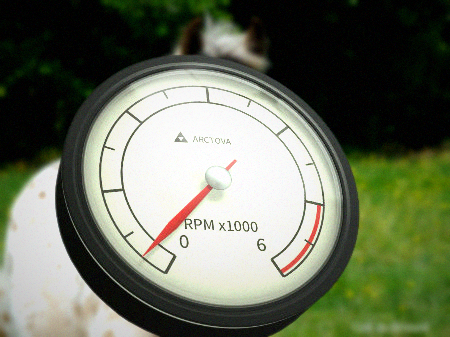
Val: rpm 250
